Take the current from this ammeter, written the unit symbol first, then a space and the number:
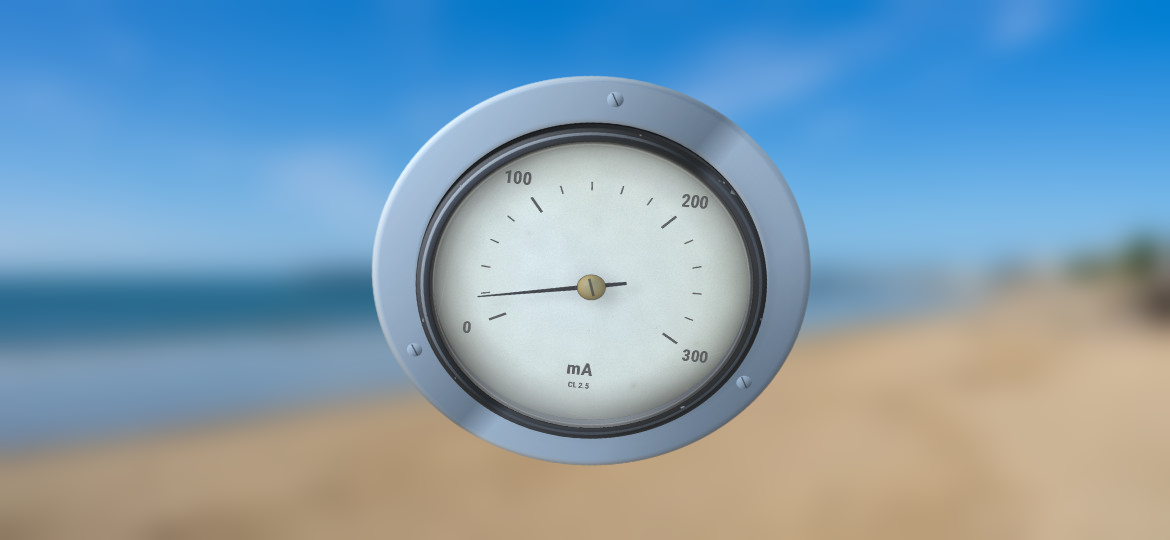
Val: mA 20
